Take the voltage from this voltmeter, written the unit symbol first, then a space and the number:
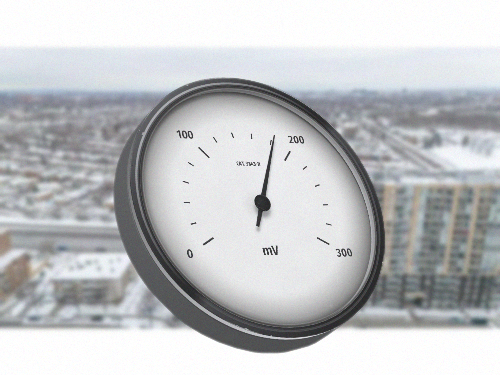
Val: mV 180
